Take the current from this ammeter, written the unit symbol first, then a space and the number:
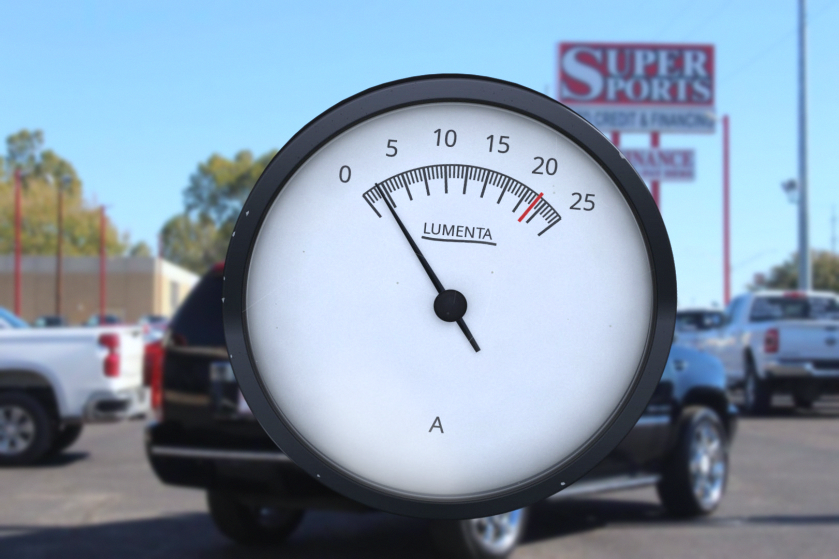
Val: A 2
